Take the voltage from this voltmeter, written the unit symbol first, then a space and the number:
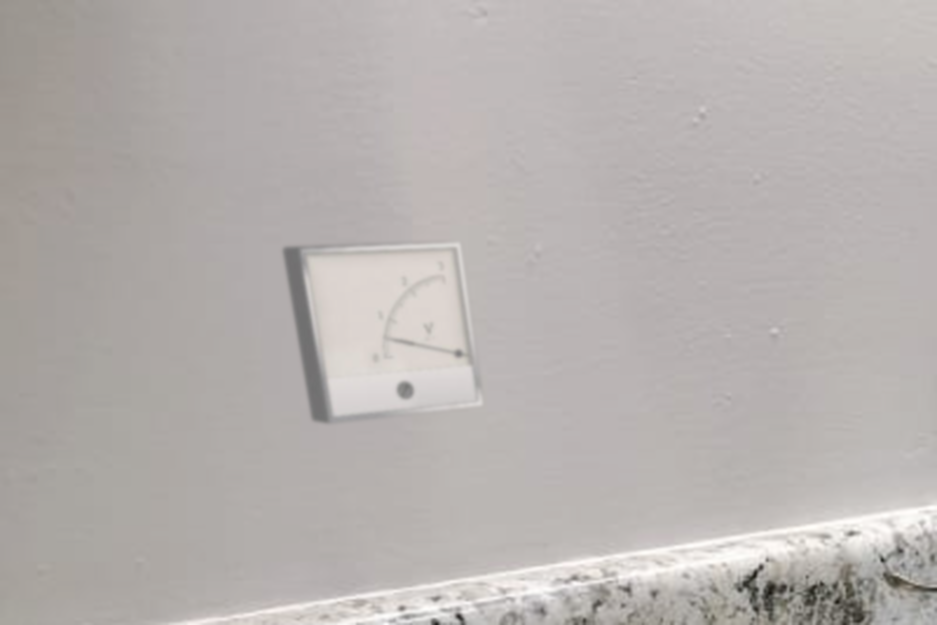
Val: V 0.5
